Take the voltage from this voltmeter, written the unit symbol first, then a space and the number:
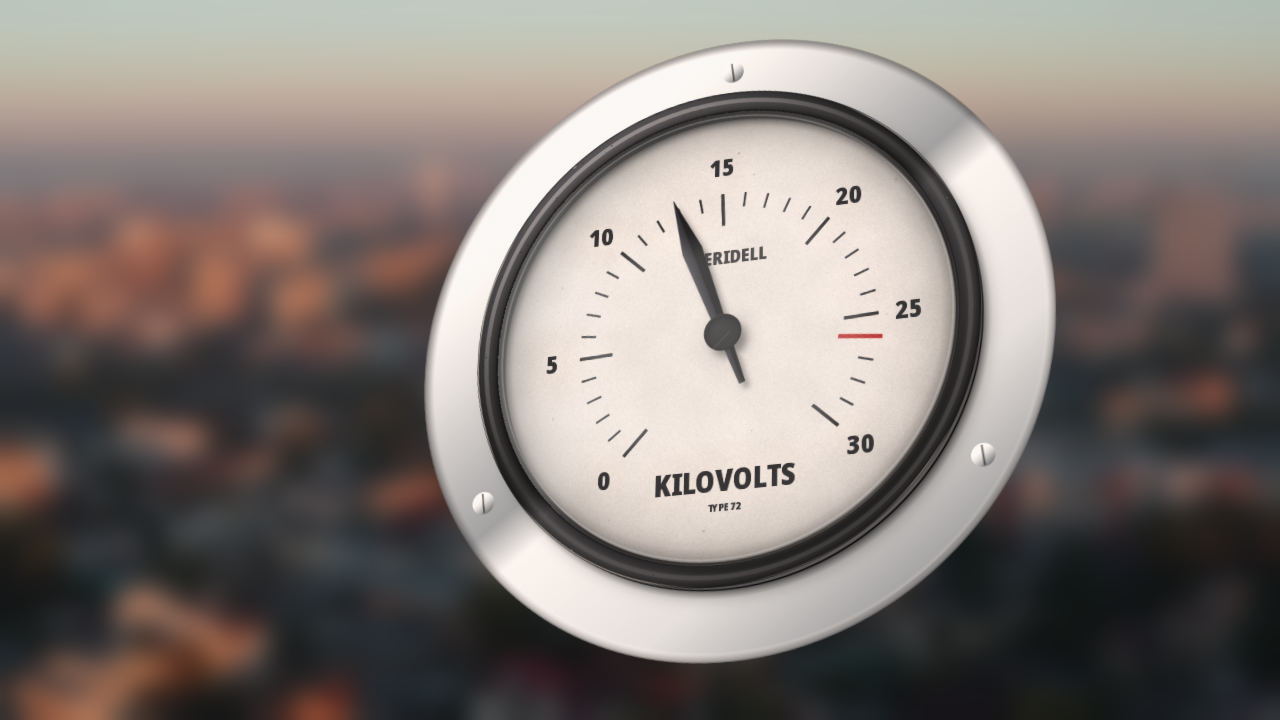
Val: kV 13
